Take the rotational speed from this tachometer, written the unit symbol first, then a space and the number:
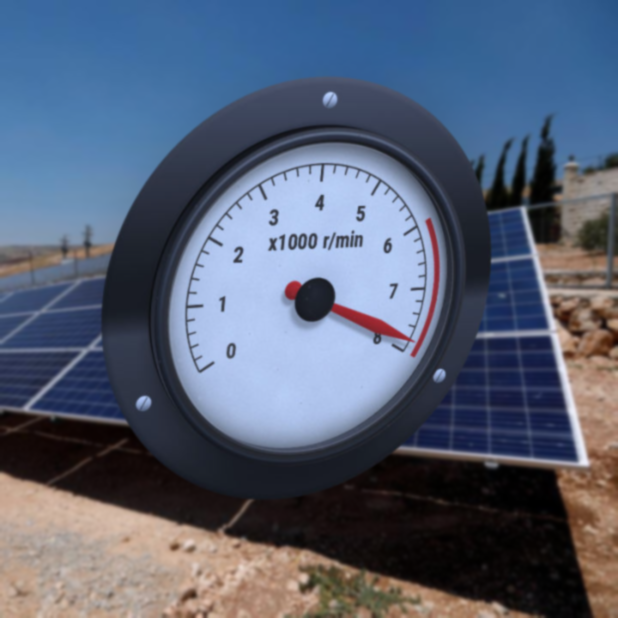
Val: rpm 7800
